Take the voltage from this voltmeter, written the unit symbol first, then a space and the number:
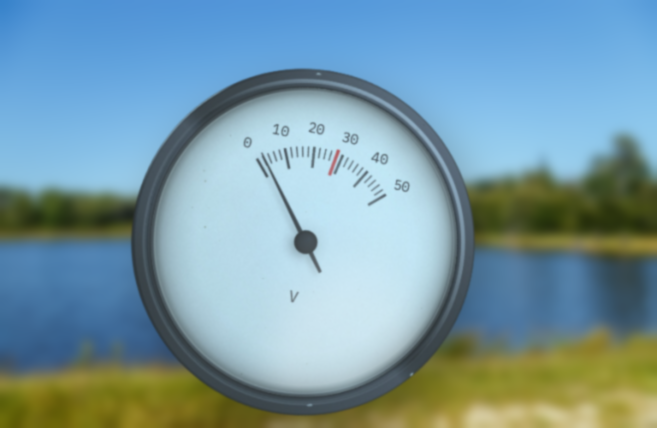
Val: V 2
